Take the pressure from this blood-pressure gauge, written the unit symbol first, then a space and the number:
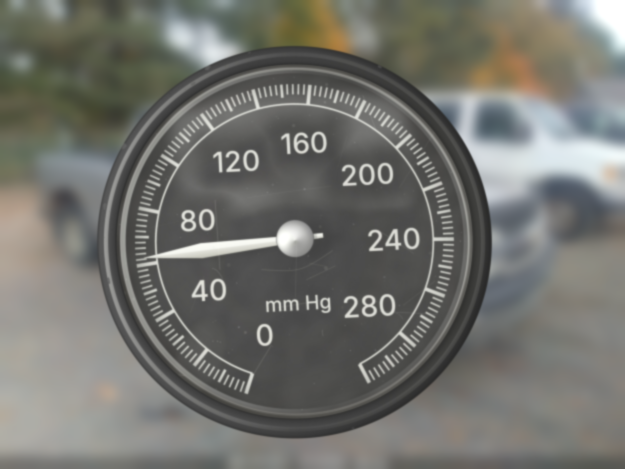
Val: mmHg 62
